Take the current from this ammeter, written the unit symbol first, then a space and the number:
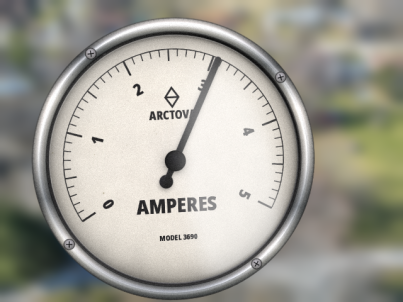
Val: A 3.05
